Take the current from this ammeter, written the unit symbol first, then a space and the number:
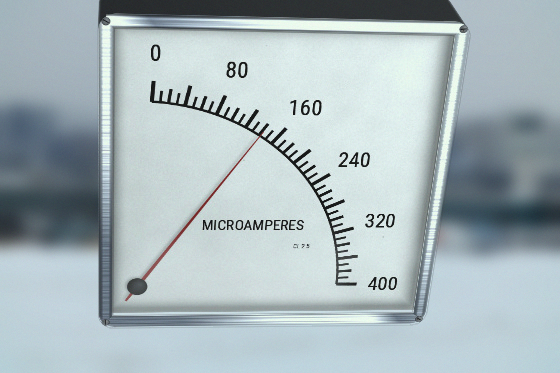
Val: µA 140
